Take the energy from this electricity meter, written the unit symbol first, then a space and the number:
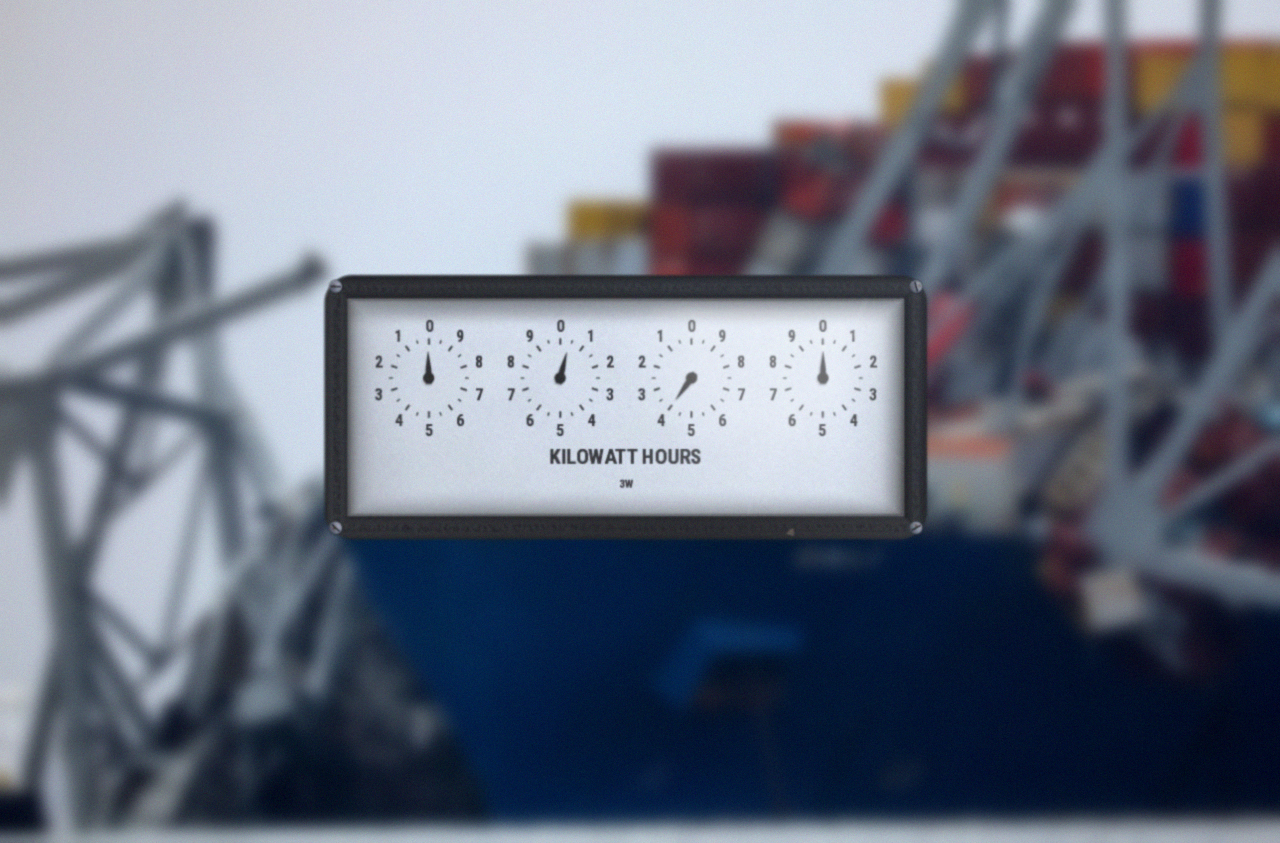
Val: kWh 40
